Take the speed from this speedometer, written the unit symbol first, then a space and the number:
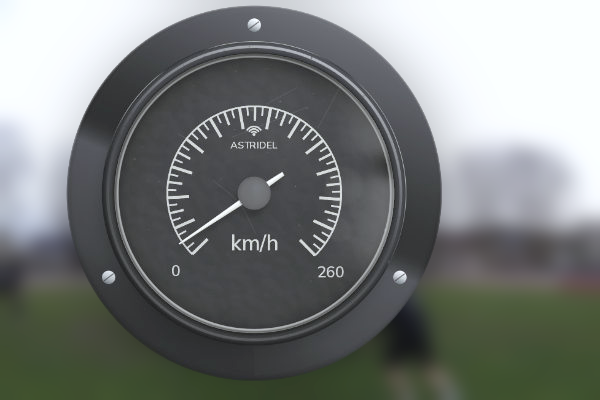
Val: km/h 10
